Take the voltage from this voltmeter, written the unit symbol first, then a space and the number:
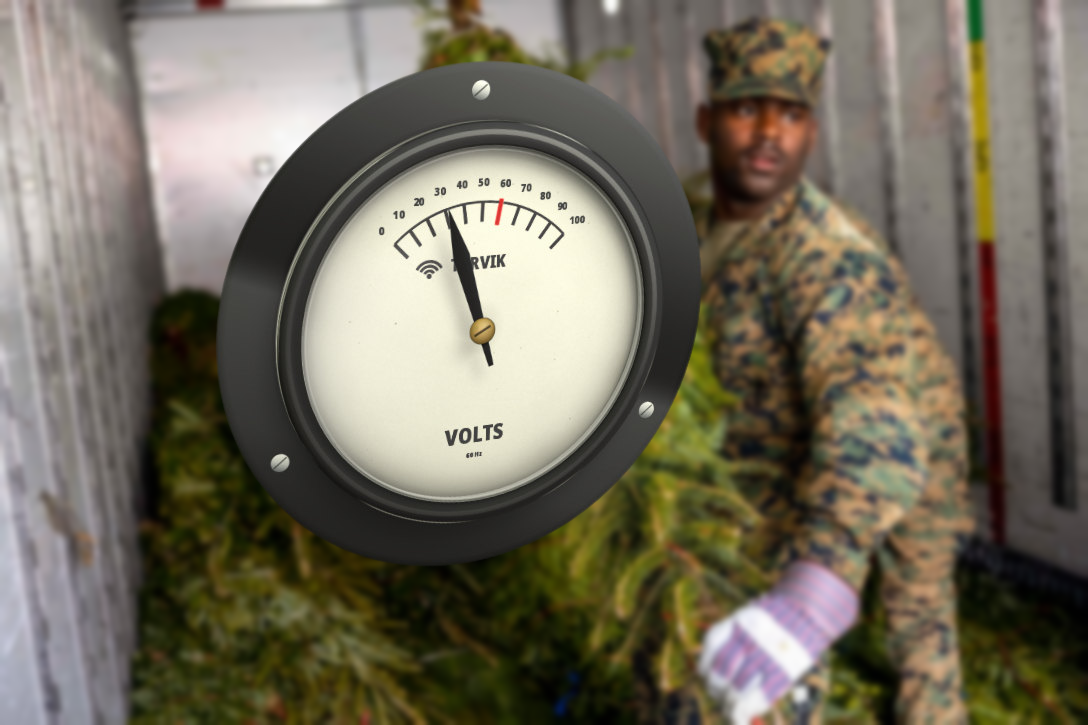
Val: V 30
